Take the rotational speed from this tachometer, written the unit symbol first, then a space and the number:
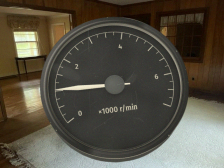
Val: rpm 1000
